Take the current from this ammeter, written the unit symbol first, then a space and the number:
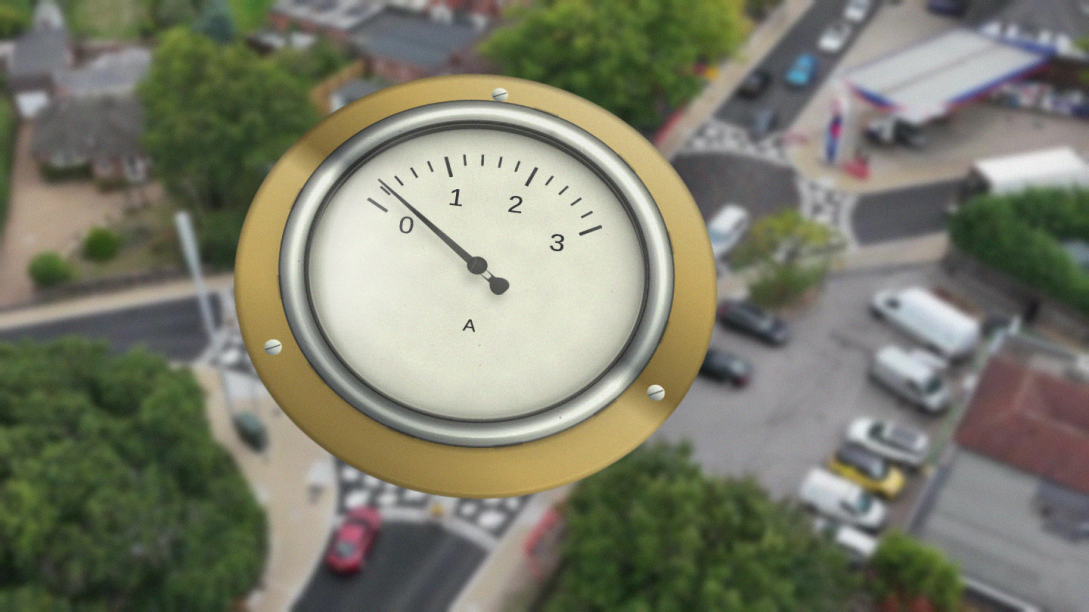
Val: A 0.2
